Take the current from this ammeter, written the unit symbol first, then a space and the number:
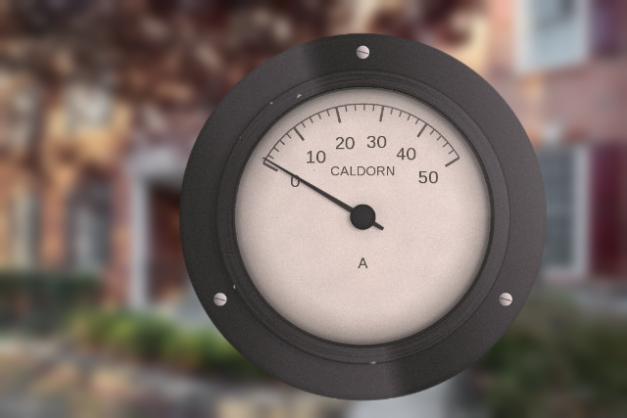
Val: A 1
